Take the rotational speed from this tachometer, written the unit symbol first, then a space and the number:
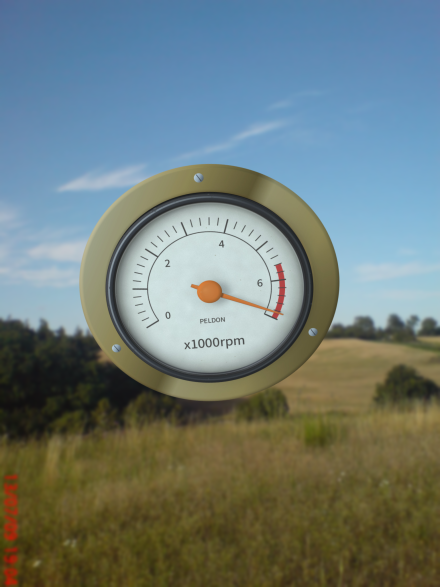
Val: rpm 6800
